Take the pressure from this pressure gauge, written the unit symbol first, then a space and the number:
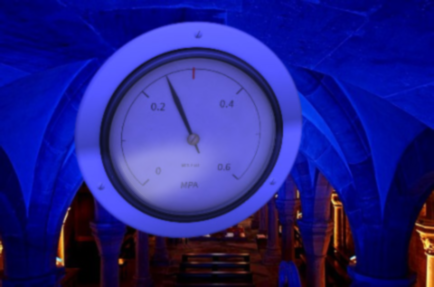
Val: MPa 0.25
